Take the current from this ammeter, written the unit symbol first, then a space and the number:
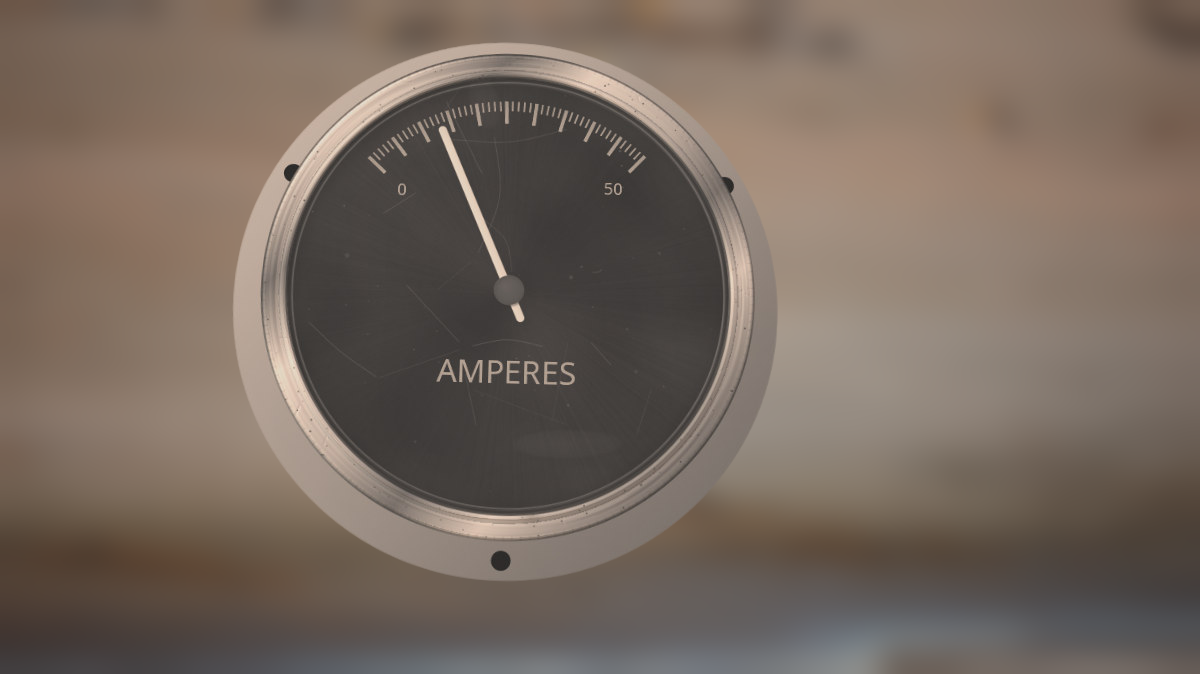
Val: A 13
